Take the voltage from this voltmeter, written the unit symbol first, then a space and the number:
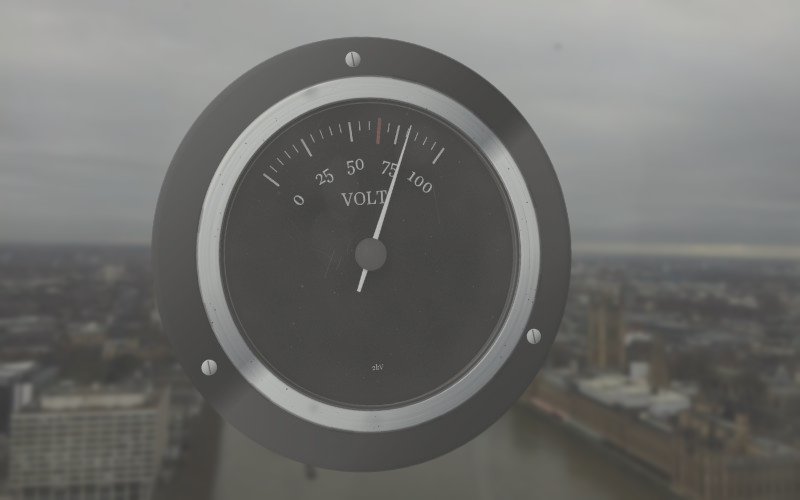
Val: V 80
